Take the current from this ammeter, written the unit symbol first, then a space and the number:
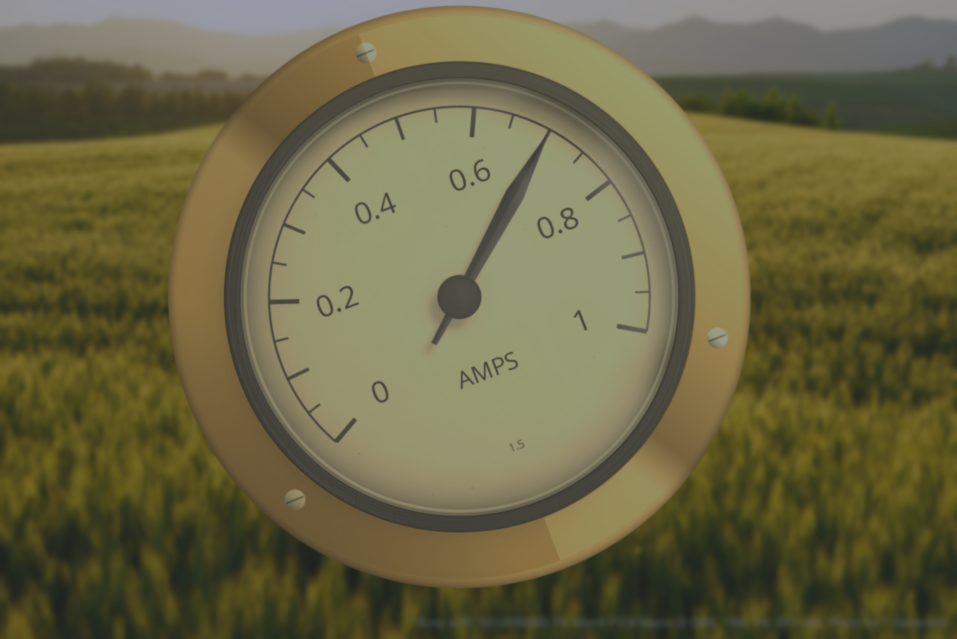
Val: A 0.7
